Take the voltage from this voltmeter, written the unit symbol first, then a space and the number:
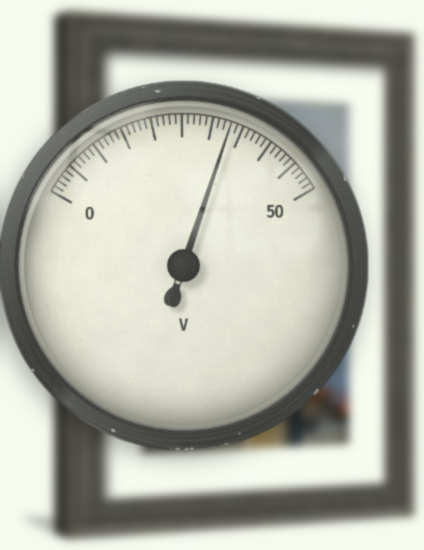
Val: V 33
